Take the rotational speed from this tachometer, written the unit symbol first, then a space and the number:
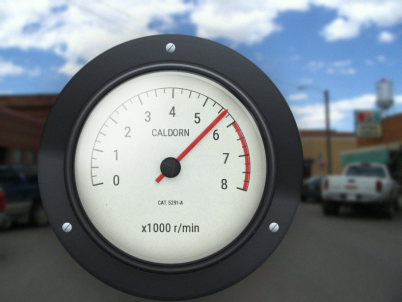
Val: rpm 5625
